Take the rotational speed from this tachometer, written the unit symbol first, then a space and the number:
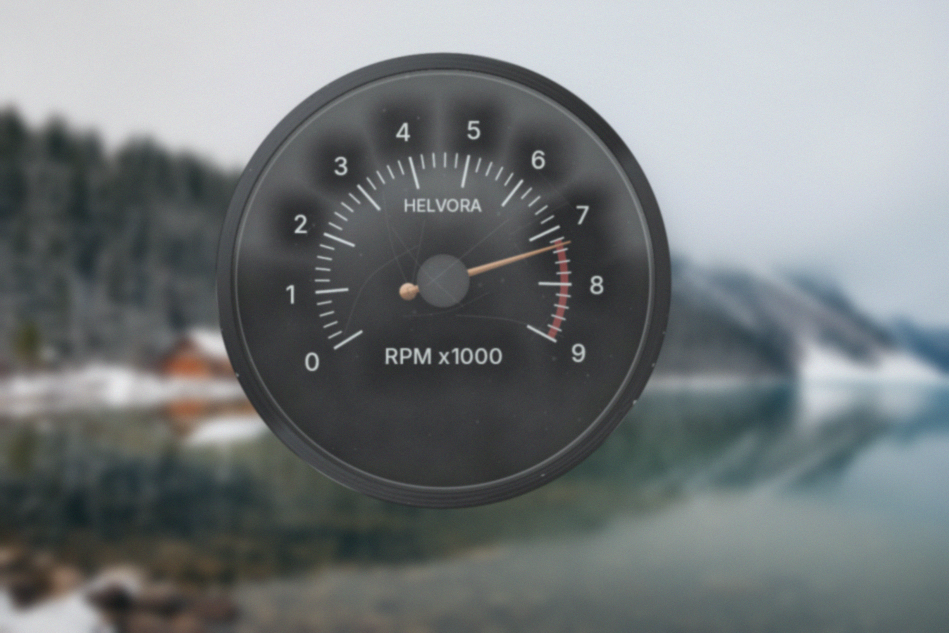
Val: rpm 7300
